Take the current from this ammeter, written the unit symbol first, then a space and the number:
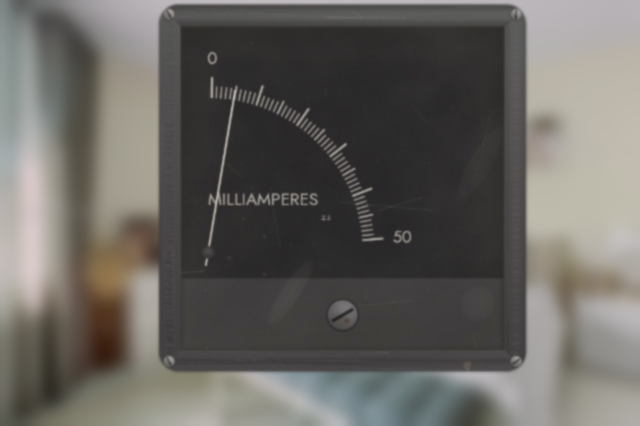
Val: mA 5
